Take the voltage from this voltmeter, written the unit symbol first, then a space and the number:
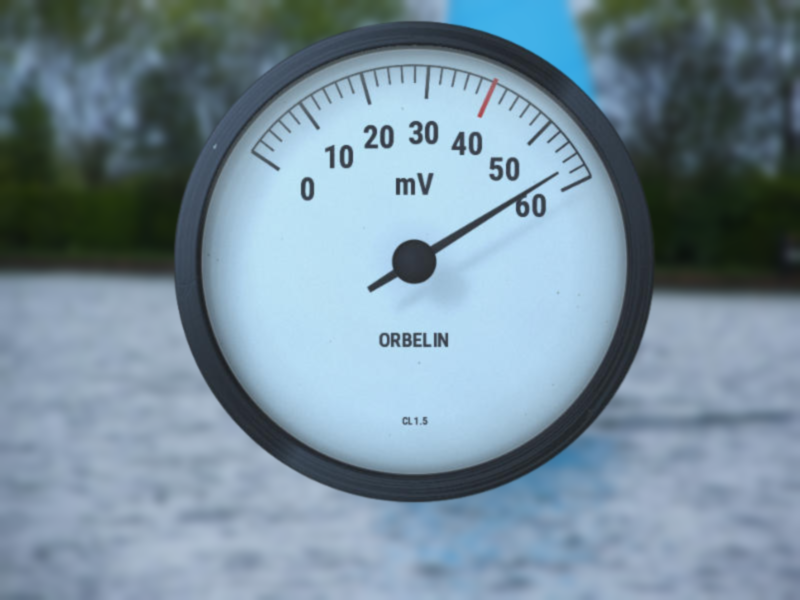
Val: mV 57
